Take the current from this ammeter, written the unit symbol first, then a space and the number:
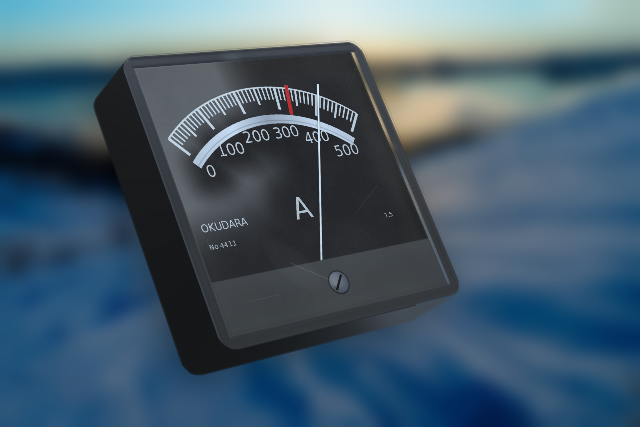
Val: A 400
